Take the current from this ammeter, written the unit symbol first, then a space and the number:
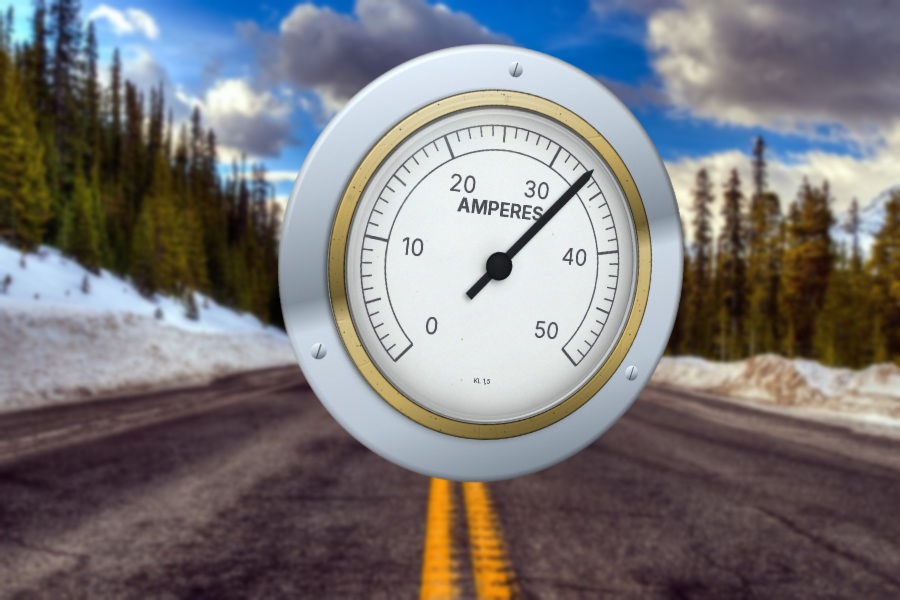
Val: A 33
